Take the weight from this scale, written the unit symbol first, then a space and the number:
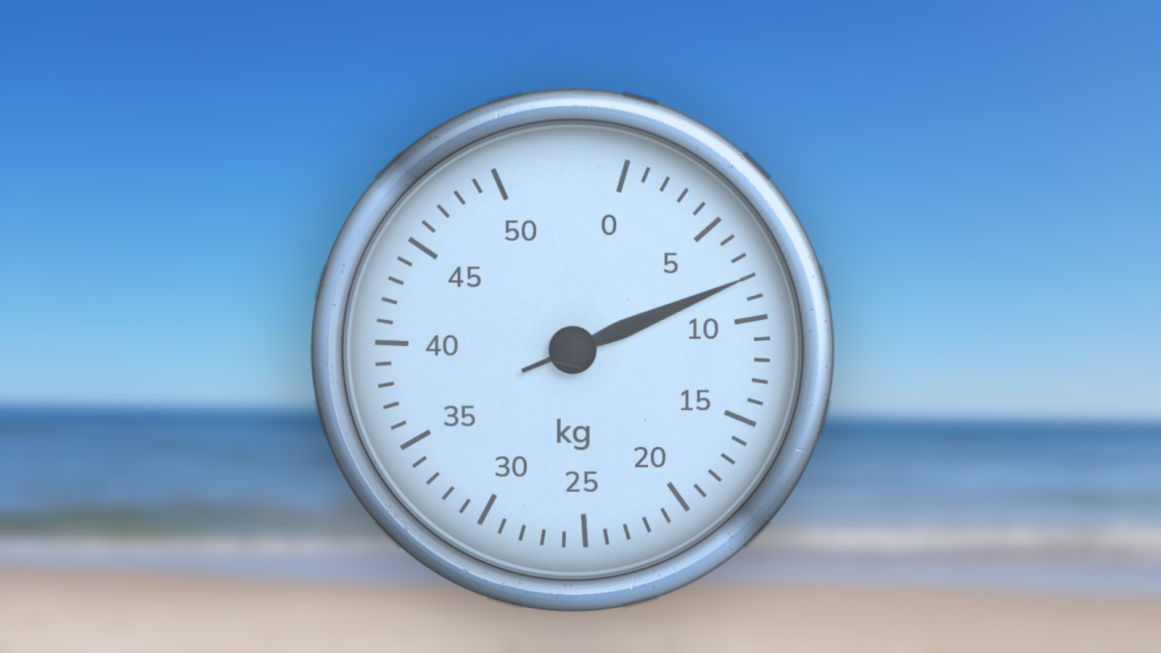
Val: kg 8
